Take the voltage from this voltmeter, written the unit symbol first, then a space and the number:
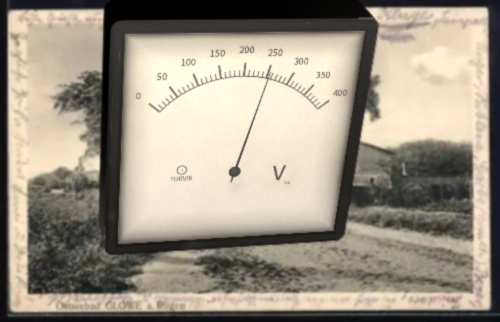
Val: V 250
